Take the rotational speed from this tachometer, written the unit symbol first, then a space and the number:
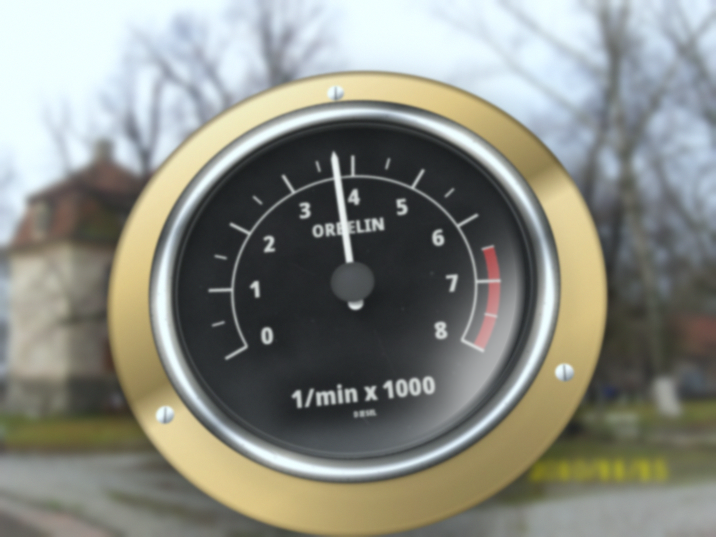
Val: rpm 3750
